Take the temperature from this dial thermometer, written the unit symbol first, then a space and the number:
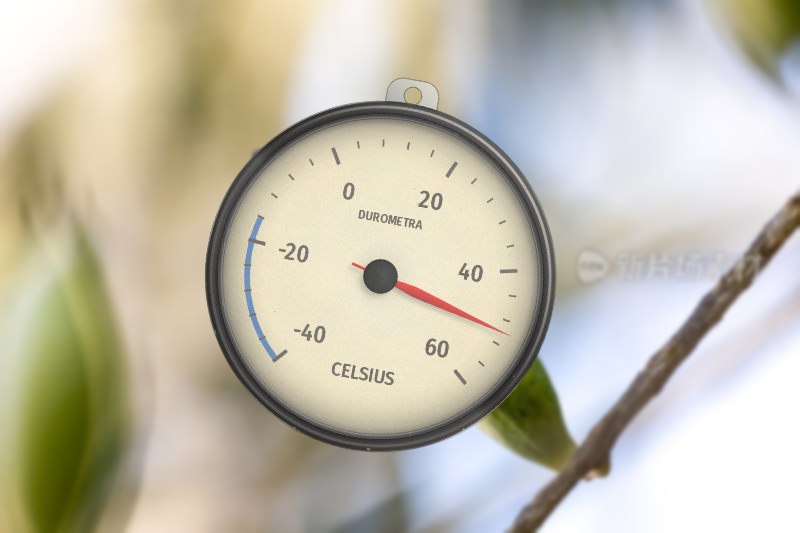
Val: °C 50
